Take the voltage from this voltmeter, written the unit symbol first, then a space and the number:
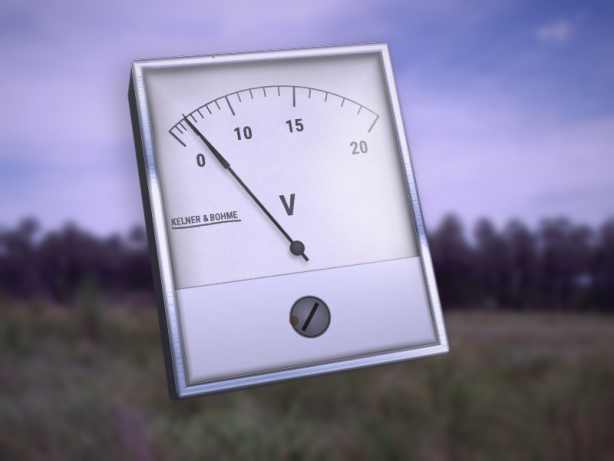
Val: V 5
